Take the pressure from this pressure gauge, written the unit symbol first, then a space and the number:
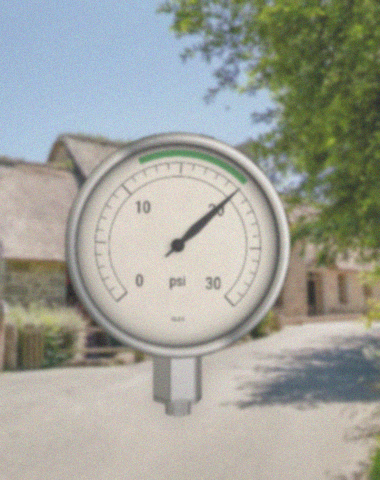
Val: psi 20
